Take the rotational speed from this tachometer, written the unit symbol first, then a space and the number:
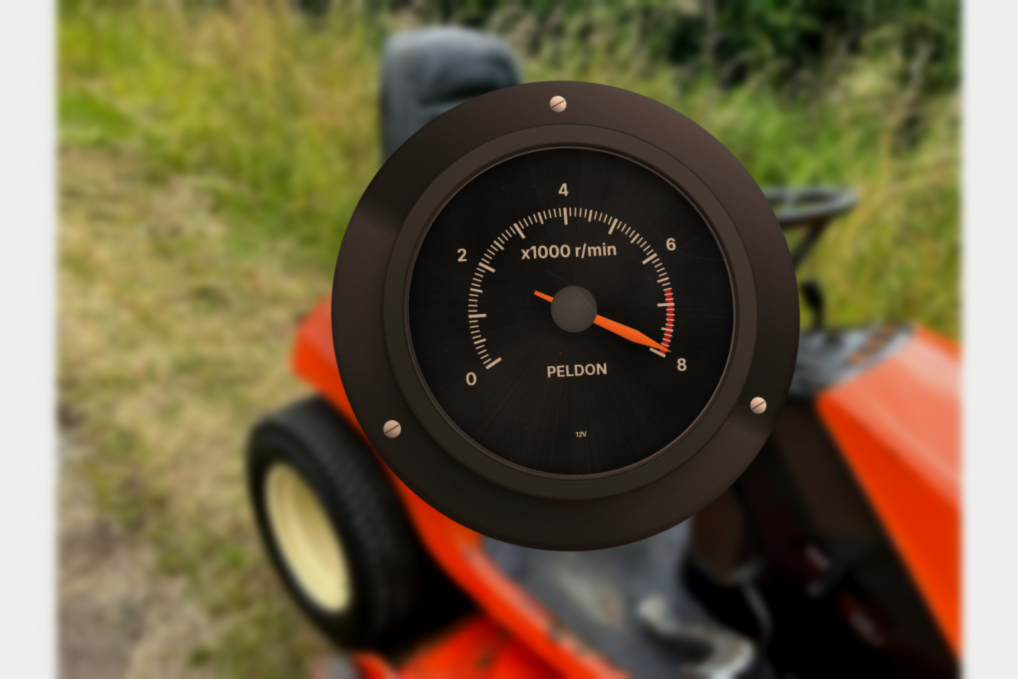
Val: rpm 7900
